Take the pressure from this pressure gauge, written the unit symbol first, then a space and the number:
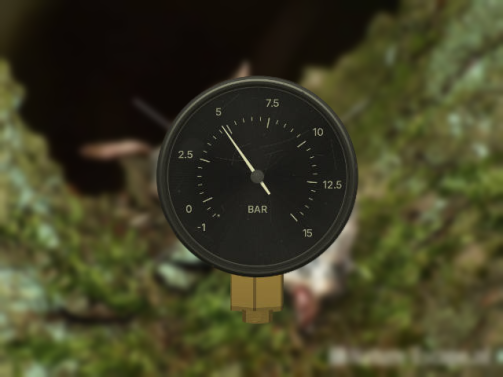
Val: bar 4.75
